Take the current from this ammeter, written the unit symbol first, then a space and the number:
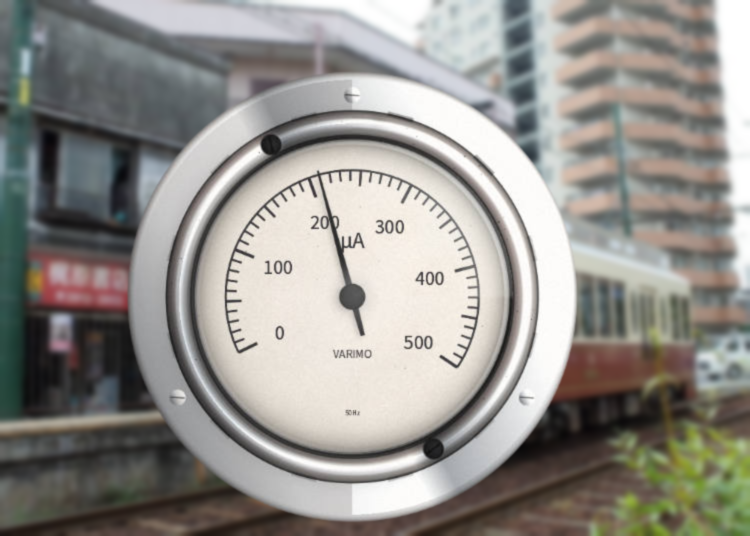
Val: µA 210
